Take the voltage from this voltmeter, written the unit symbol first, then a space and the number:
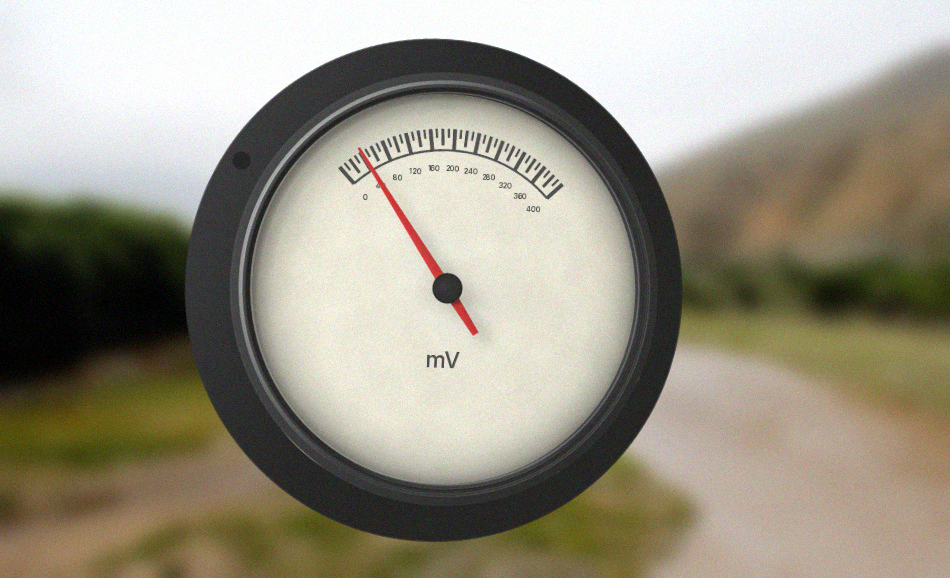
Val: mV 40
